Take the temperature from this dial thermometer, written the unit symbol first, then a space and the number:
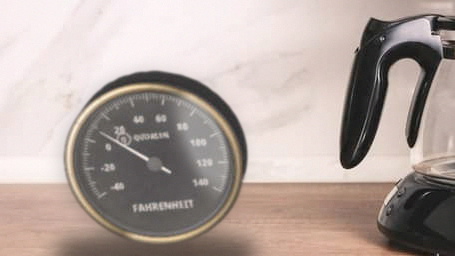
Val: °F 10
